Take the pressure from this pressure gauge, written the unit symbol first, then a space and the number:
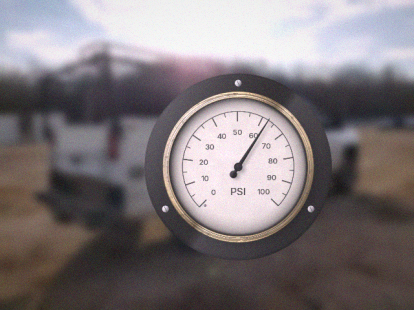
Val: psi 62.5
